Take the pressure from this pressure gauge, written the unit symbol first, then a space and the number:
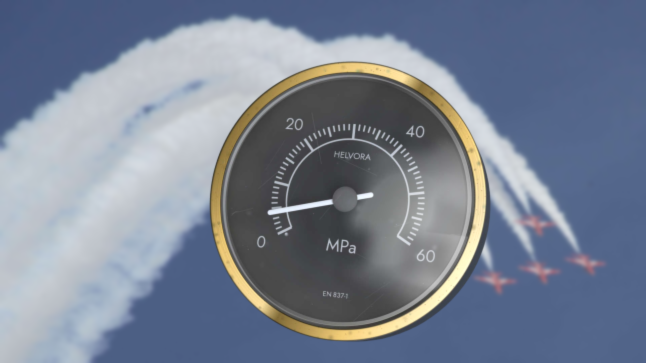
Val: MPa 4
